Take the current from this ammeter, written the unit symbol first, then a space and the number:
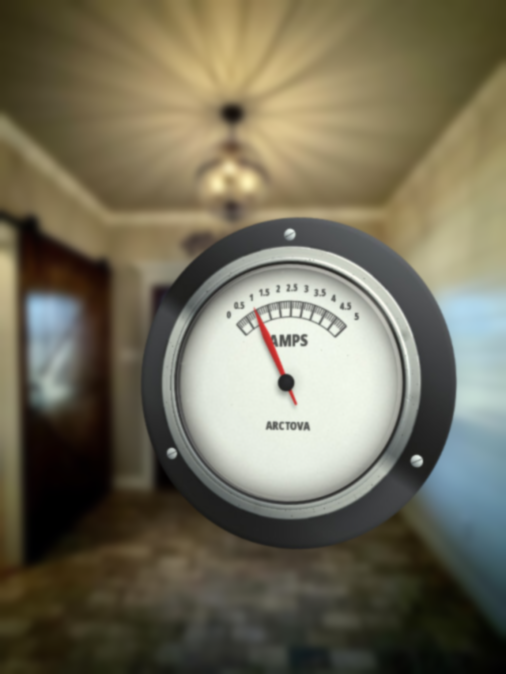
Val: A 1
